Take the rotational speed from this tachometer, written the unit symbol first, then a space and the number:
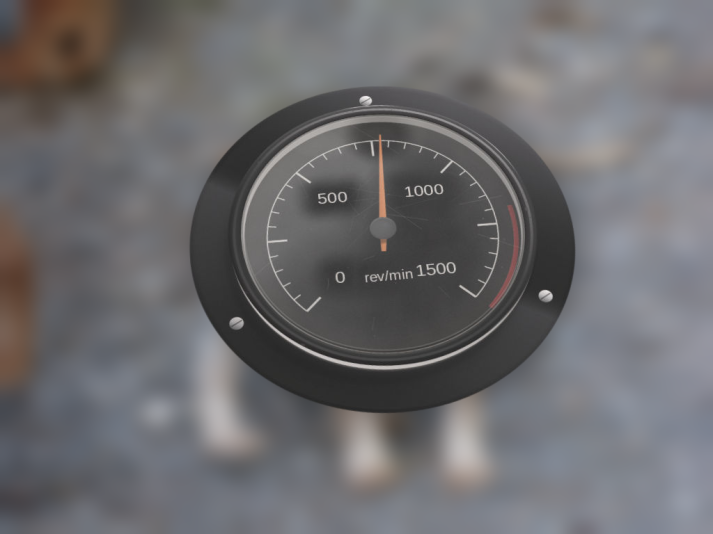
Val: rpm 775
